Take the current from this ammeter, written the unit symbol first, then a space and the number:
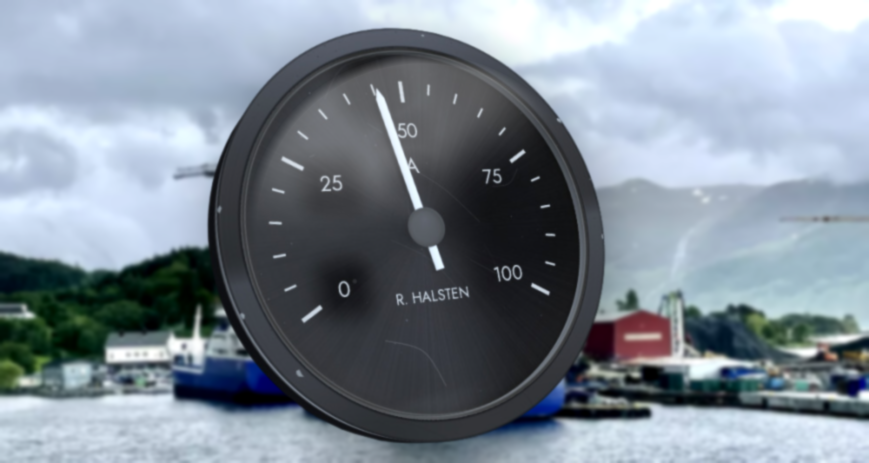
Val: A 45
